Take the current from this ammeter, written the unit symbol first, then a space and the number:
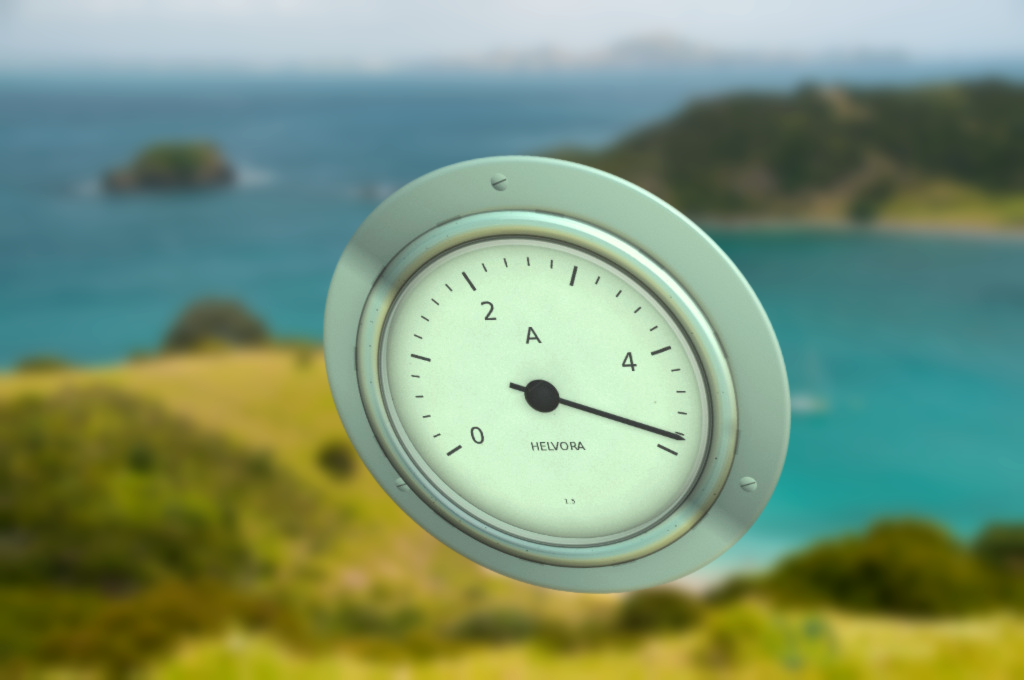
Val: A 4.8
